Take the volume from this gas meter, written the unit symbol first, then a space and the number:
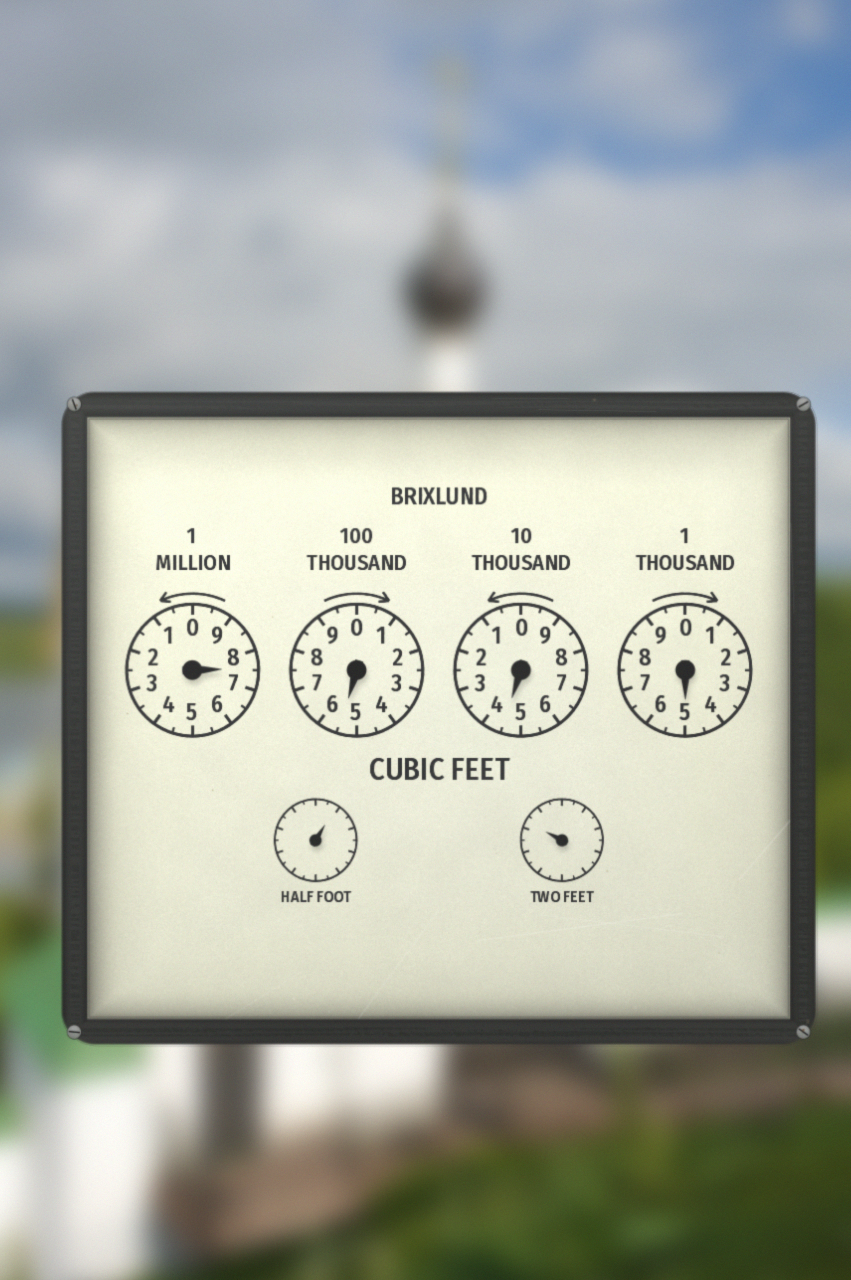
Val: ft³ 754500
